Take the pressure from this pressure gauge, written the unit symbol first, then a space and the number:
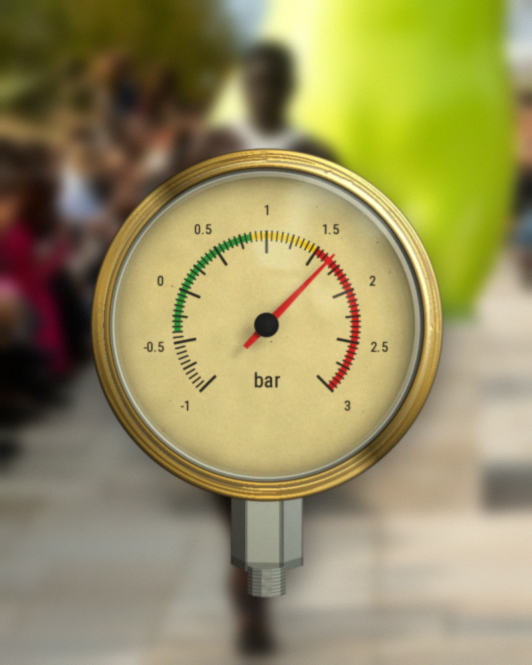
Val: bar 1.65
